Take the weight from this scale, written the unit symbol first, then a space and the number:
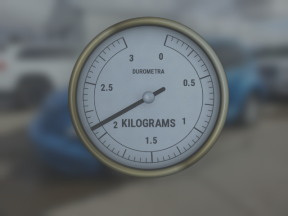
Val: kg 2.1
